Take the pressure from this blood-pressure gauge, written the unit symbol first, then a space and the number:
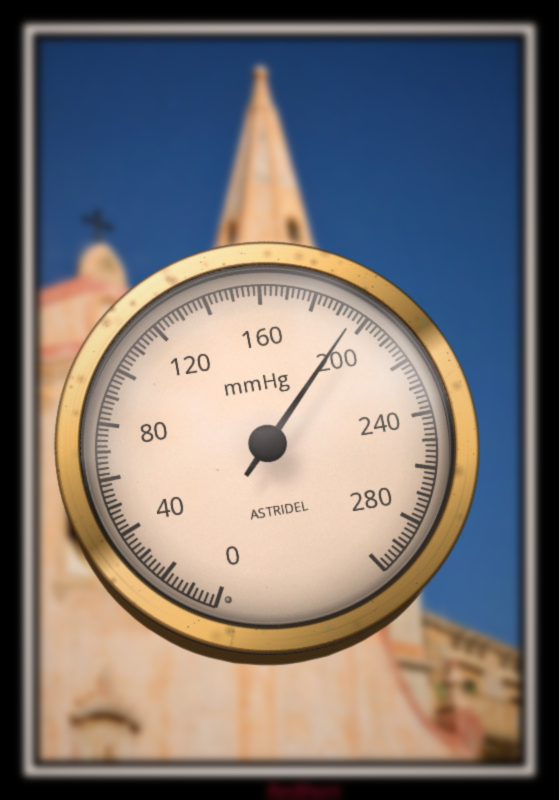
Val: mmHg 196
